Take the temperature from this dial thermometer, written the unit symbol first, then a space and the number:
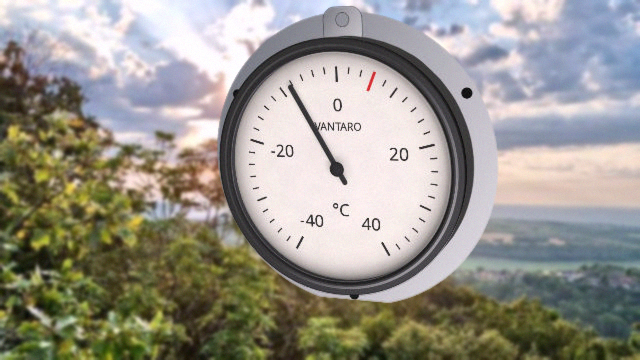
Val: °C -8
